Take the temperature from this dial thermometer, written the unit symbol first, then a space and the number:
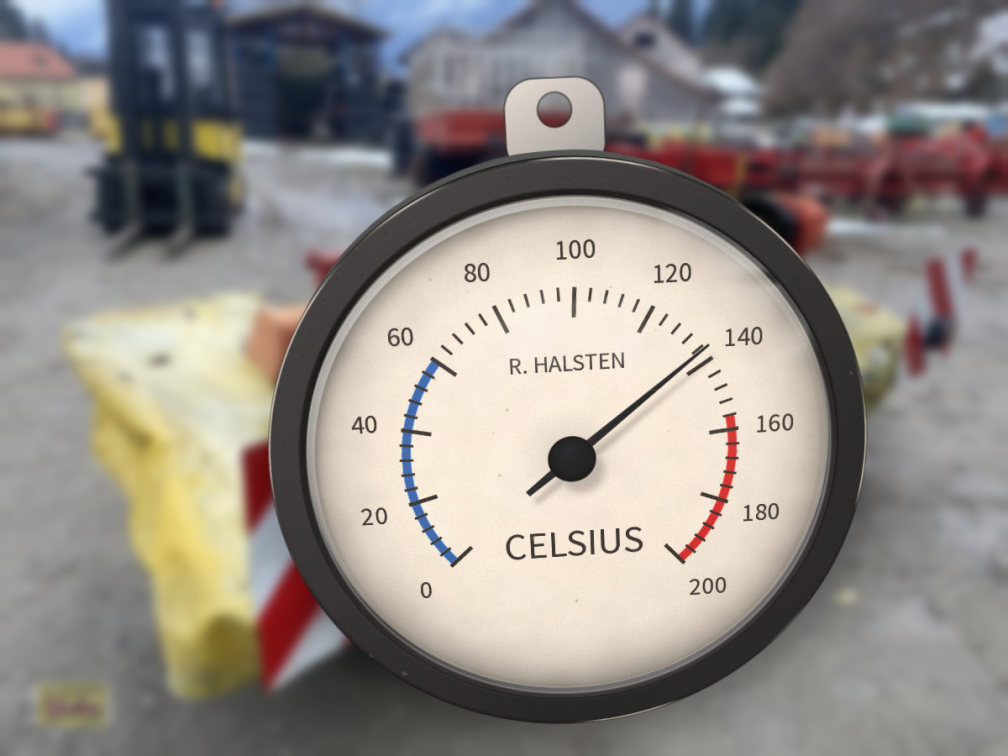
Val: °C 136
